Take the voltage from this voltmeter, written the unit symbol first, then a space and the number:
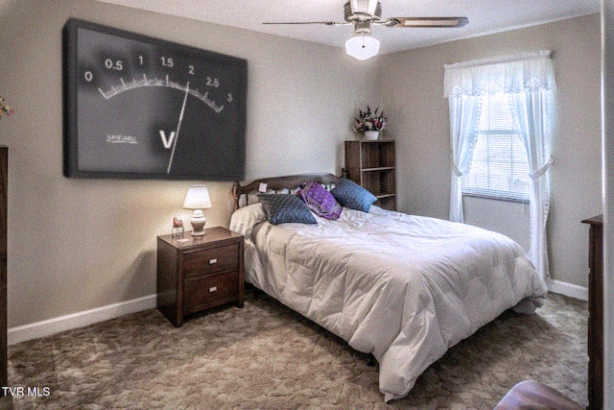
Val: V 2
